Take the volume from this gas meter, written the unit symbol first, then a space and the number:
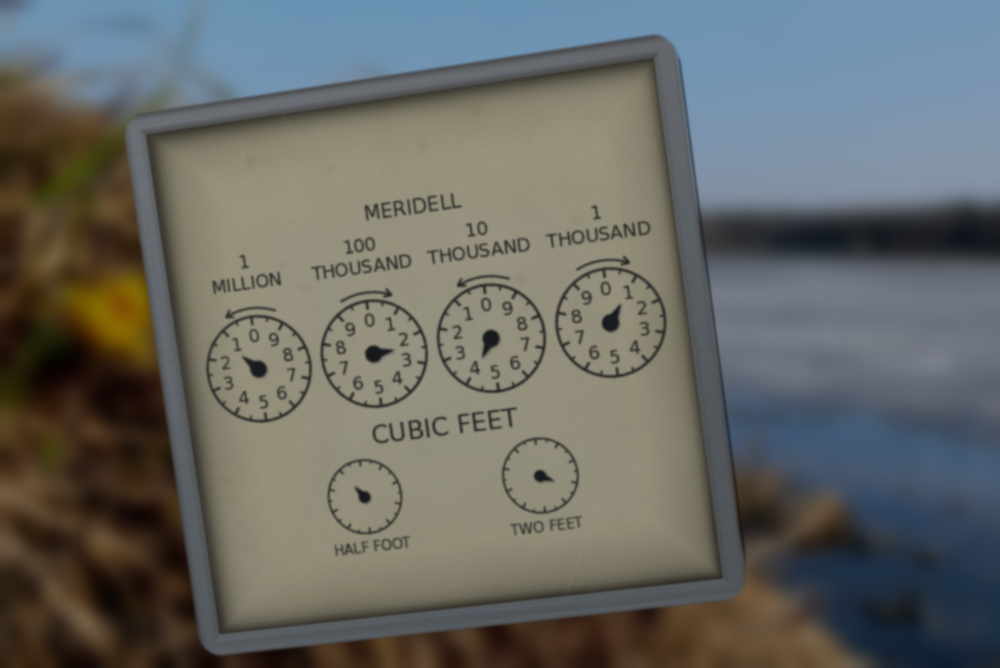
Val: ft³ 124100
